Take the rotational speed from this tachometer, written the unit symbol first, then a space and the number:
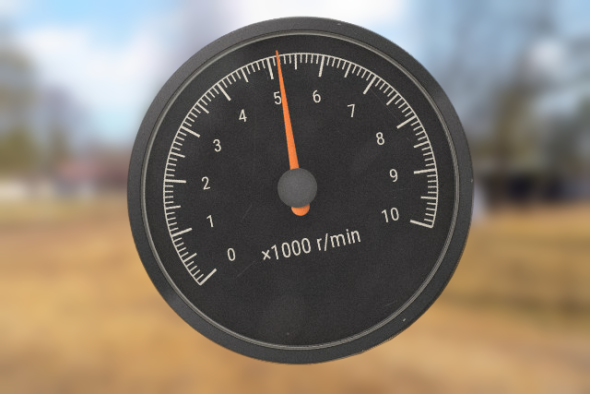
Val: rpm 5200
